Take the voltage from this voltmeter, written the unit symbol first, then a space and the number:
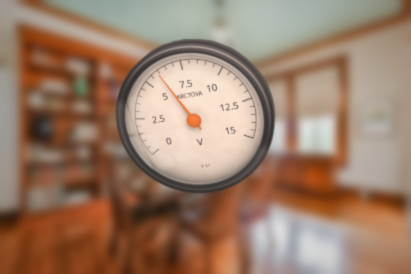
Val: V 6
